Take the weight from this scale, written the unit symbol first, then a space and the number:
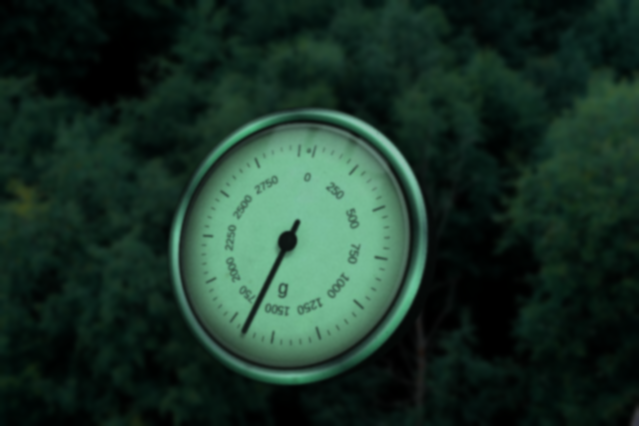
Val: g 1650
